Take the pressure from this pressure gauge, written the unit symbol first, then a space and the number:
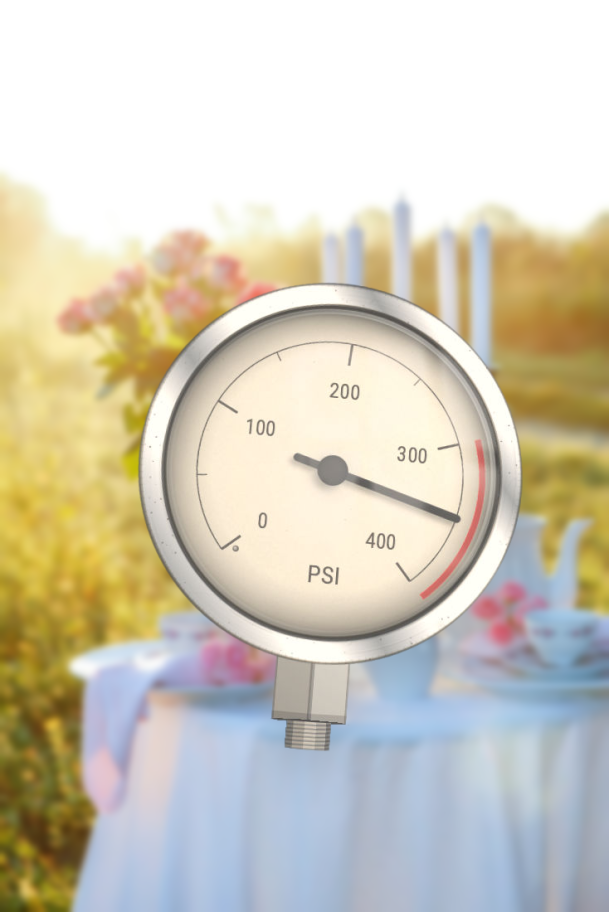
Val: psi 350
